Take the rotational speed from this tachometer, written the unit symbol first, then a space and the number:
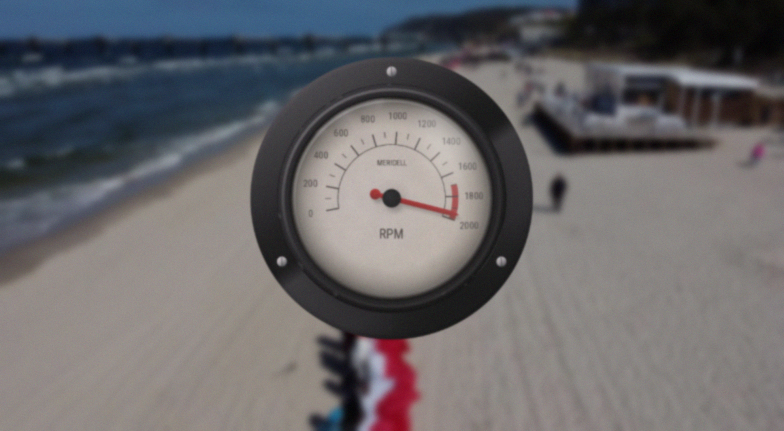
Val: rpm 1950
